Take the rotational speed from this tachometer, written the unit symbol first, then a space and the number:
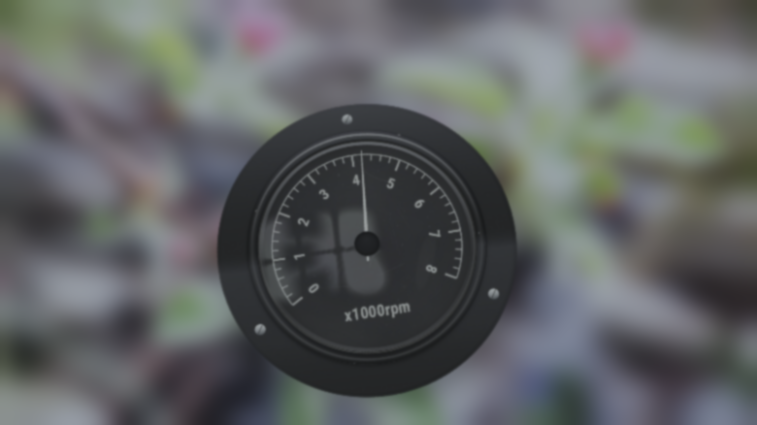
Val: rpm 4200
